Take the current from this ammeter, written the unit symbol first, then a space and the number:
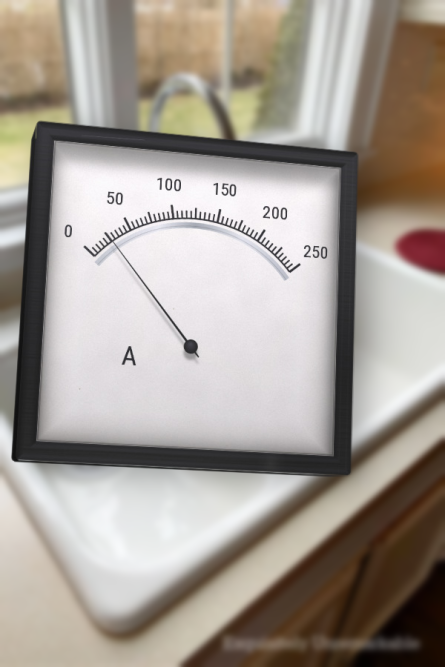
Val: A 25
